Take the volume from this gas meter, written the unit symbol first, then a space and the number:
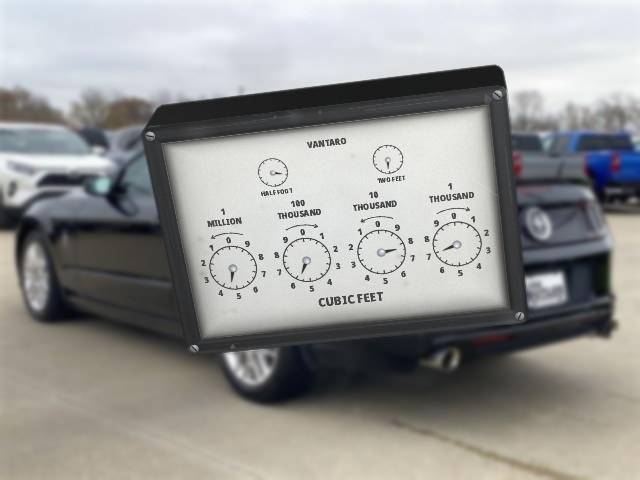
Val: ft³ 457700
